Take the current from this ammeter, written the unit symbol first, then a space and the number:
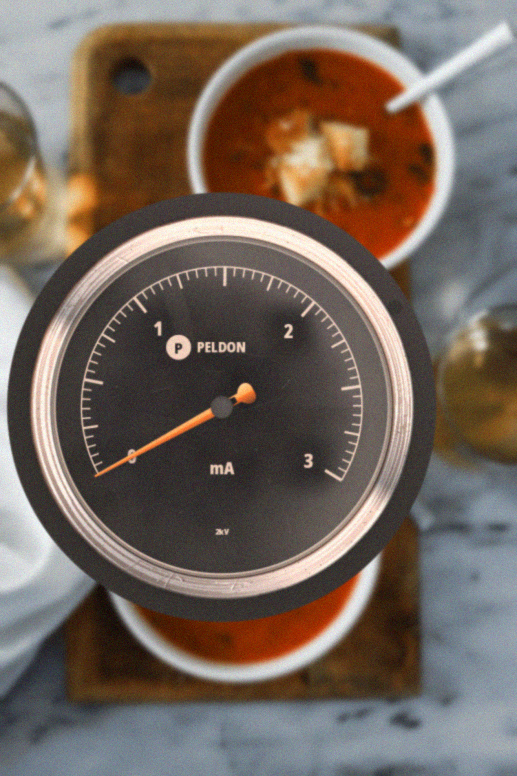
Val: mA 0
